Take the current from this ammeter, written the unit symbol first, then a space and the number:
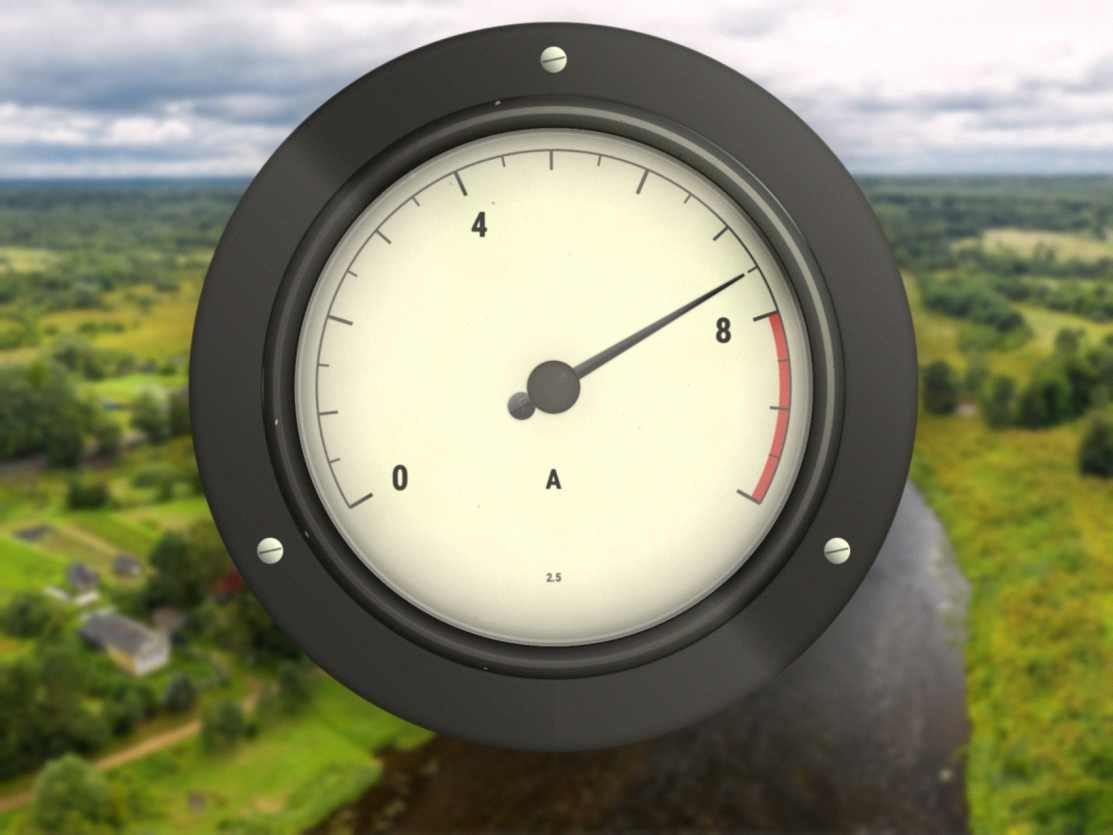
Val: A 7.5
